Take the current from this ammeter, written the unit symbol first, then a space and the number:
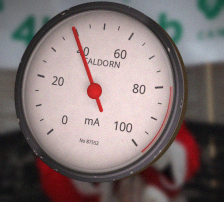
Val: mA 40
